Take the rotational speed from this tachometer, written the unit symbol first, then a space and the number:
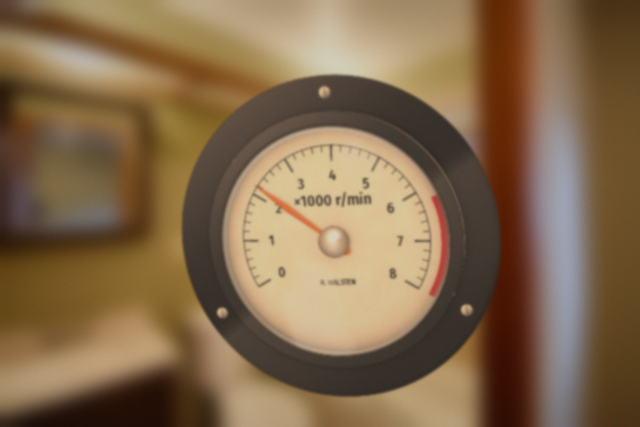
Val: rpm 2200
